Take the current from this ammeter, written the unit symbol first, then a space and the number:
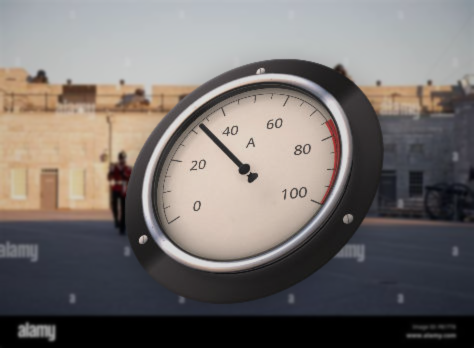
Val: A 32.5
